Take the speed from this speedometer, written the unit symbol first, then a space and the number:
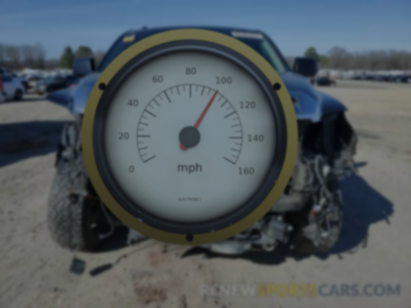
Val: mph 100
